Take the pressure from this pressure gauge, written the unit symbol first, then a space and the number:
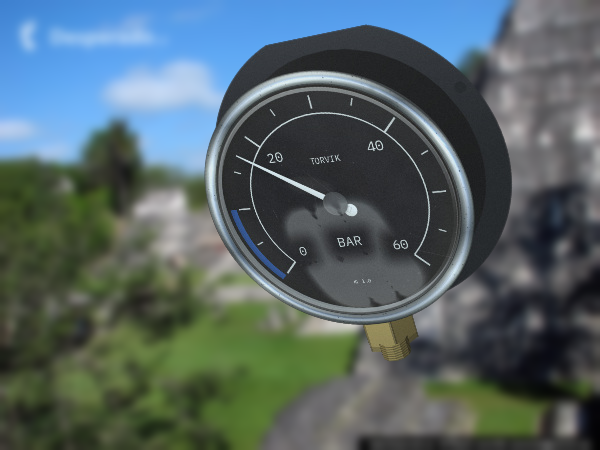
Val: bar 17.5
